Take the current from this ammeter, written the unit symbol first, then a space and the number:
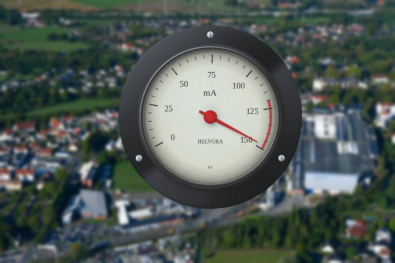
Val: mA 147.5
